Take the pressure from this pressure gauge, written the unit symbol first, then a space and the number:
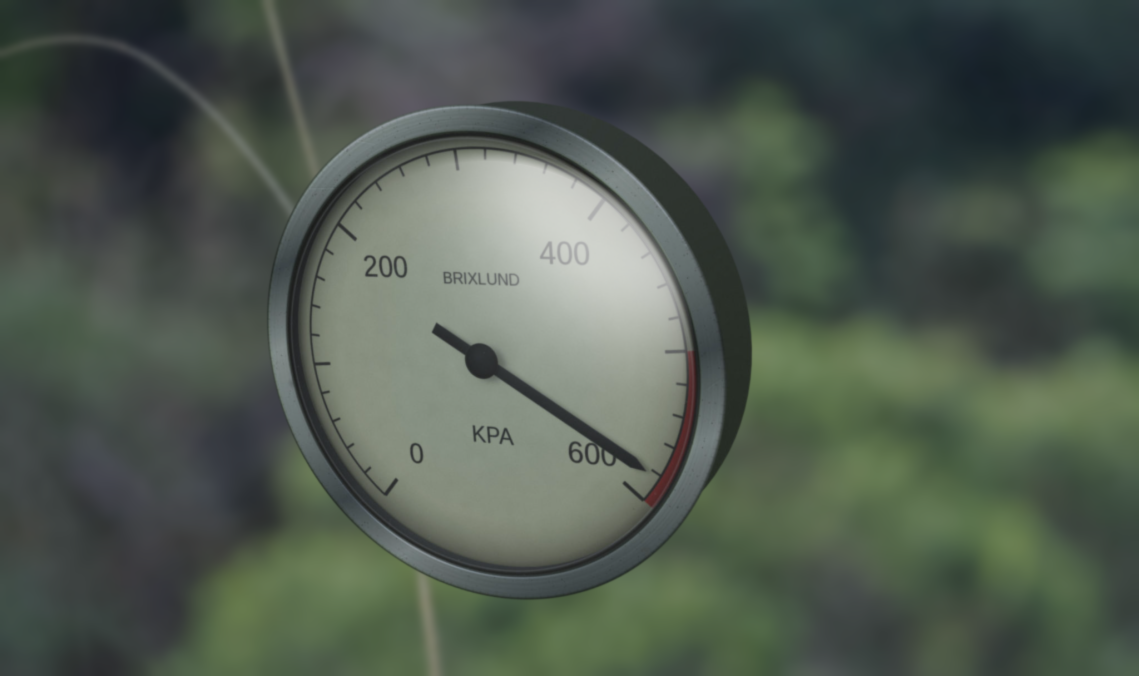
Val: kPa 580
